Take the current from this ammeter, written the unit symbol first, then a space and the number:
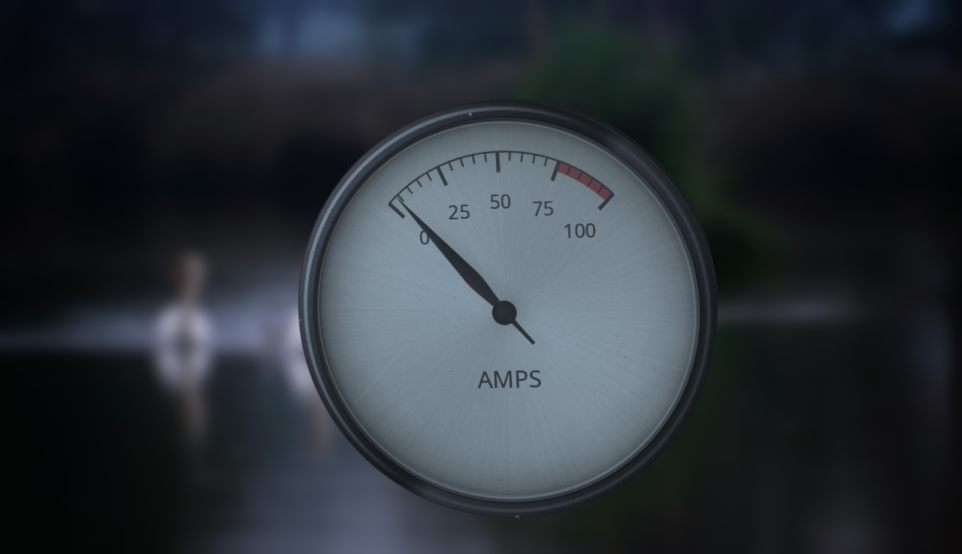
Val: A 5
